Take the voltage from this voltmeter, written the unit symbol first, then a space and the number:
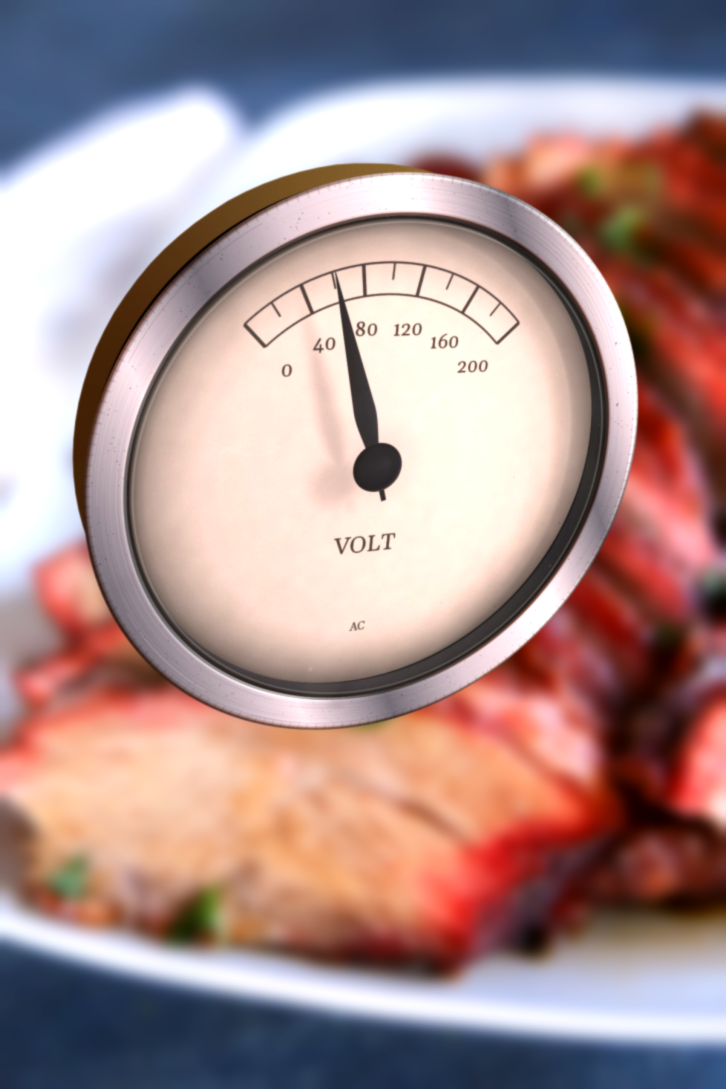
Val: V 60
